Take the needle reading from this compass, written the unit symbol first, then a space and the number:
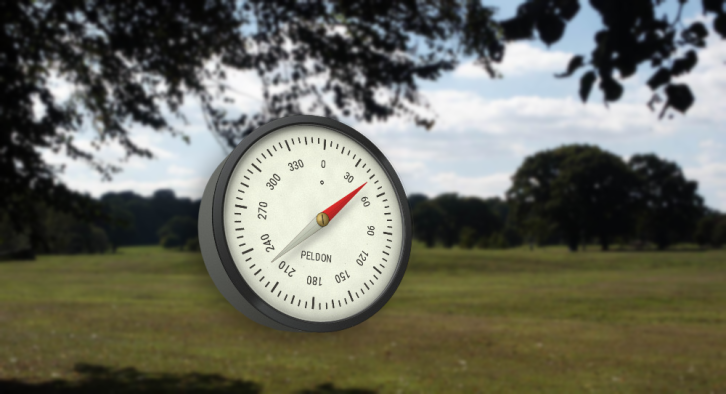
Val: ° 45
